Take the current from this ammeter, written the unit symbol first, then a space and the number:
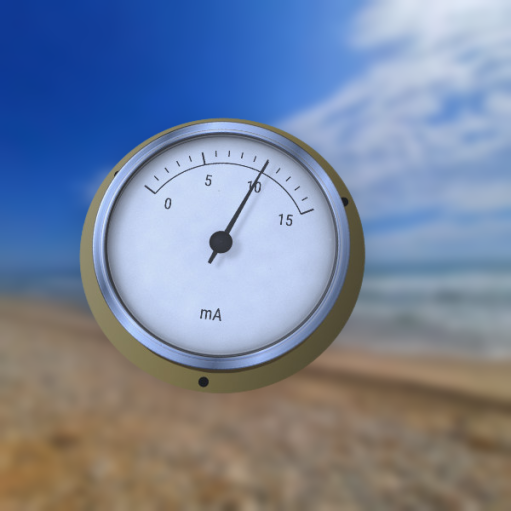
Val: mA 10
